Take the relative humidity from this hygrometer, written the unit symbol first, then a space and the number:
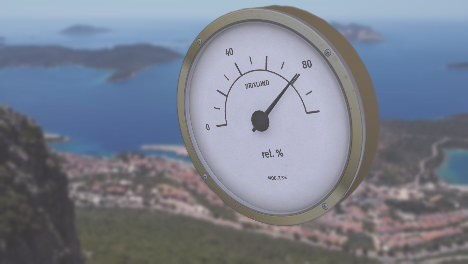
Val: % 80
